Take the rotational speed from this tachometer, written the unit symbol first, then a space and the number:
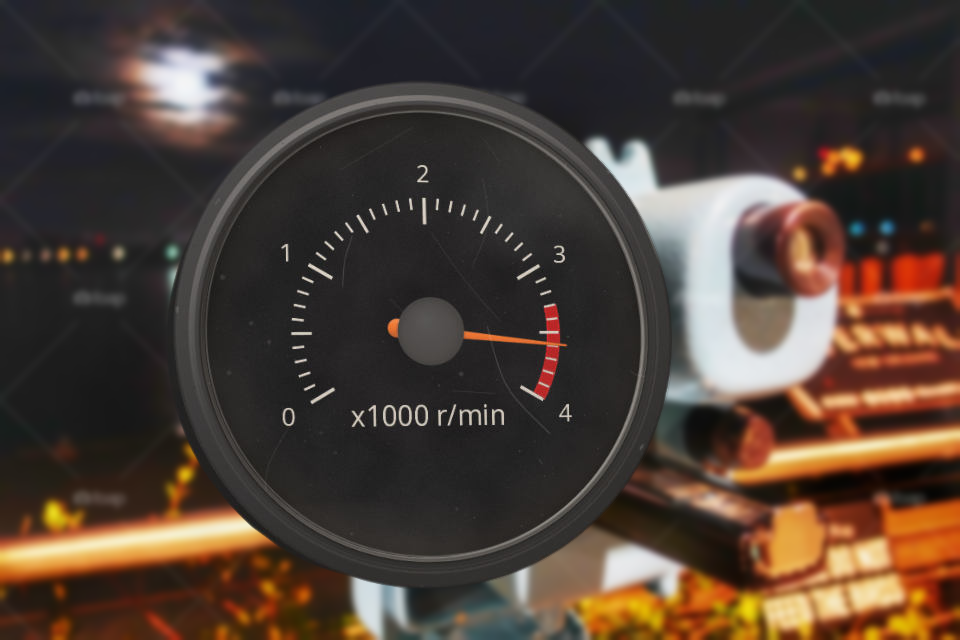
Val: rpm 3600
